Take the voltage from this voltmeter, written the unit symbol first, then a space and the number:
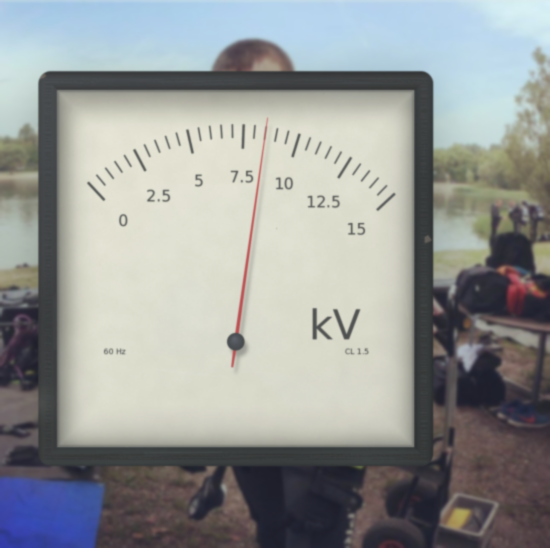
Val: kV 8.5
